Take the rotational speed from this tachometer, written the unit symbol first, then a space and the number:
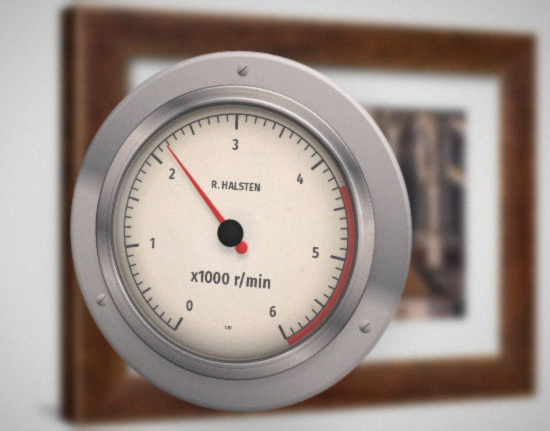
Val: rpm 2200
